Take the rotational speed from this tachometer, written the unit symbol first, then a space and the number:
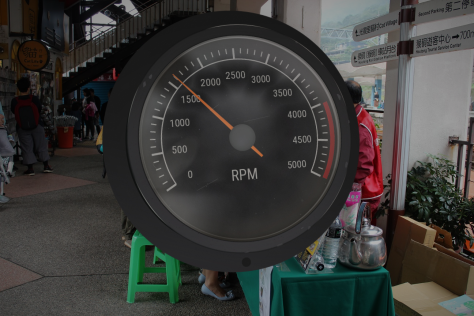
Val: rpm 1600
